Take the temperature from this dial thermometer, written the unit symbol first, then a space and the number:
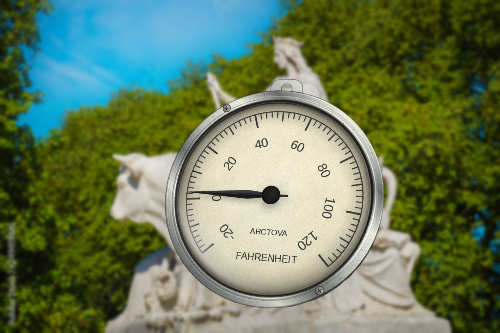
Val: °F 2
